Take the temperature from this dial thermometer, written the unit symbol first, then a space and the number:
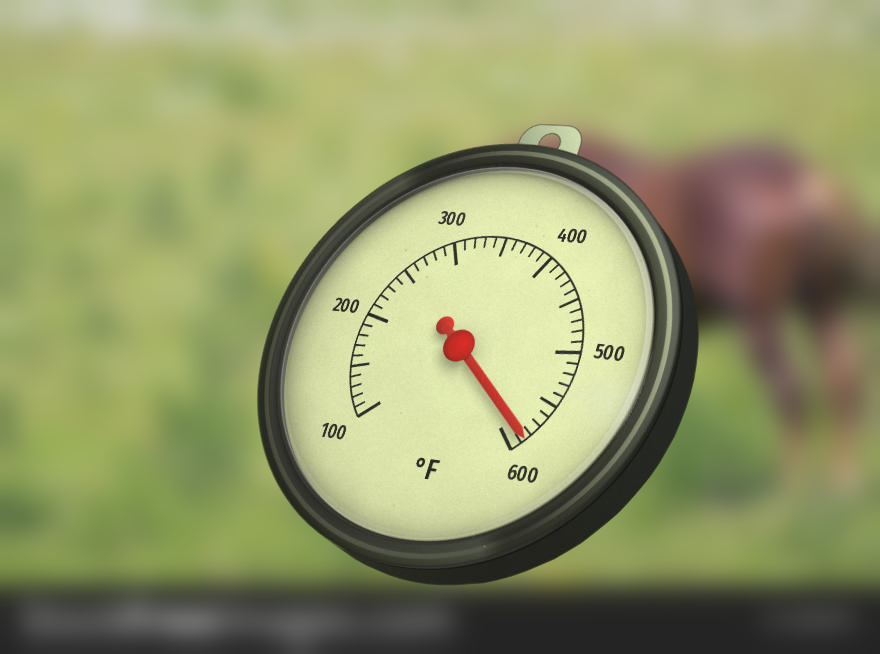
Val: °F 585
